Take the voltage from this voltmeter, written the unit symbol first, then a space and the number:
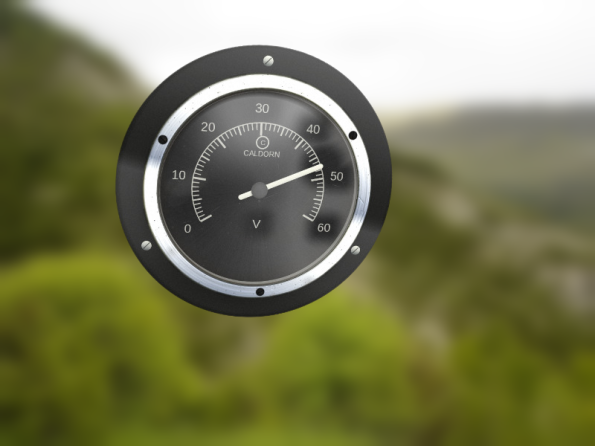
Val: V 47
